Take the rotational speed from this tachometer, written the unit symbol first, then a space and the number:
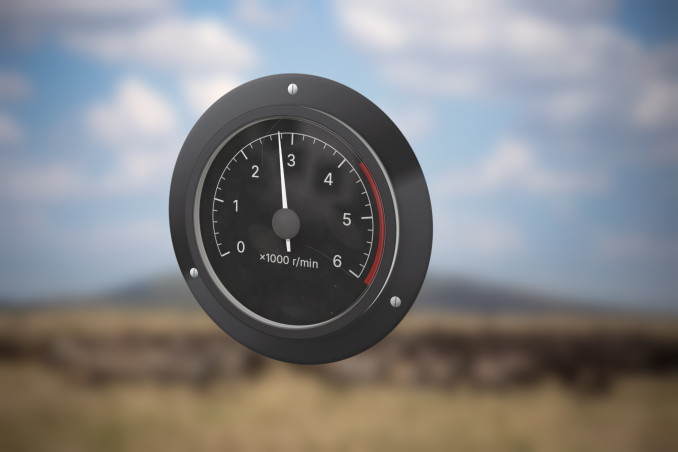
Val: rpm 2800
